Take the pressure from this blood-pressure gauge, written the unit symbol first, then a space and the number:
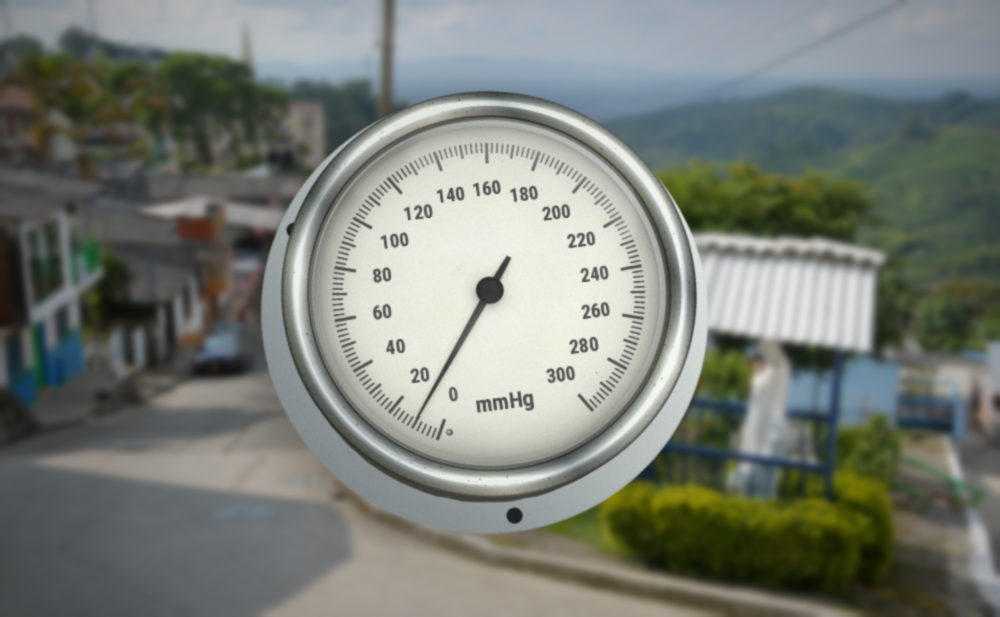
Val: mmHg 10
